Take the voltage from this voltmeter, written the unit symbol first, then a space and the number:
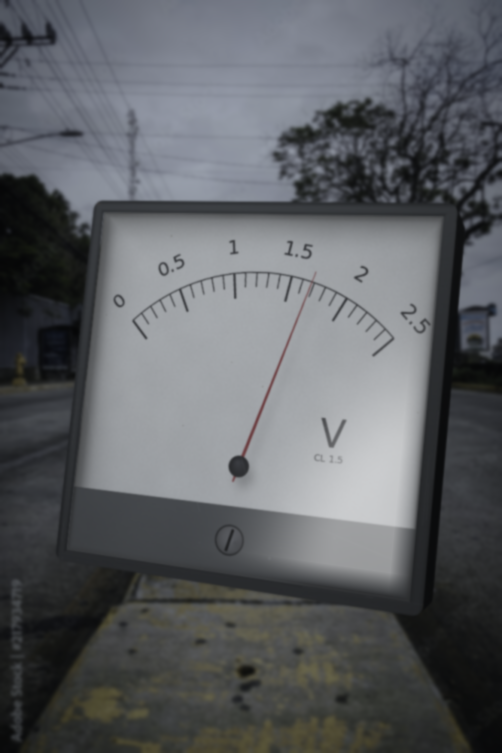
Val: V 1.7
